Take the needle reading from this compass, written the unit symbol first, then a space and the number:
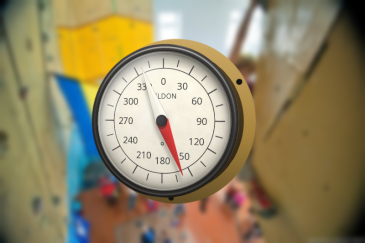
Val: ° 157.5
